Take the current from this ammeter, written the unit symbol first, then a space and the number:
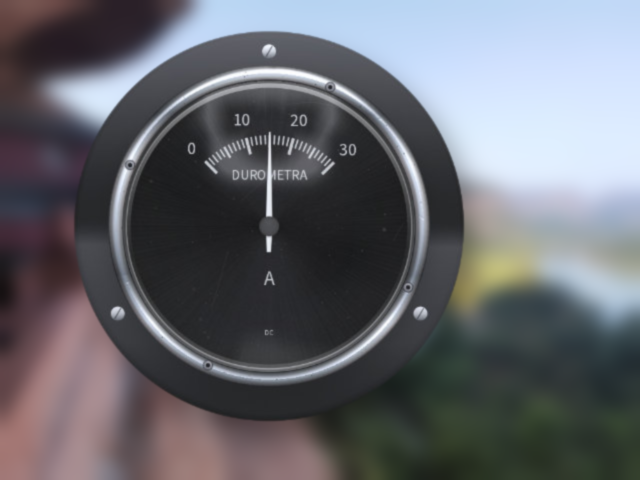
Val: A 15
